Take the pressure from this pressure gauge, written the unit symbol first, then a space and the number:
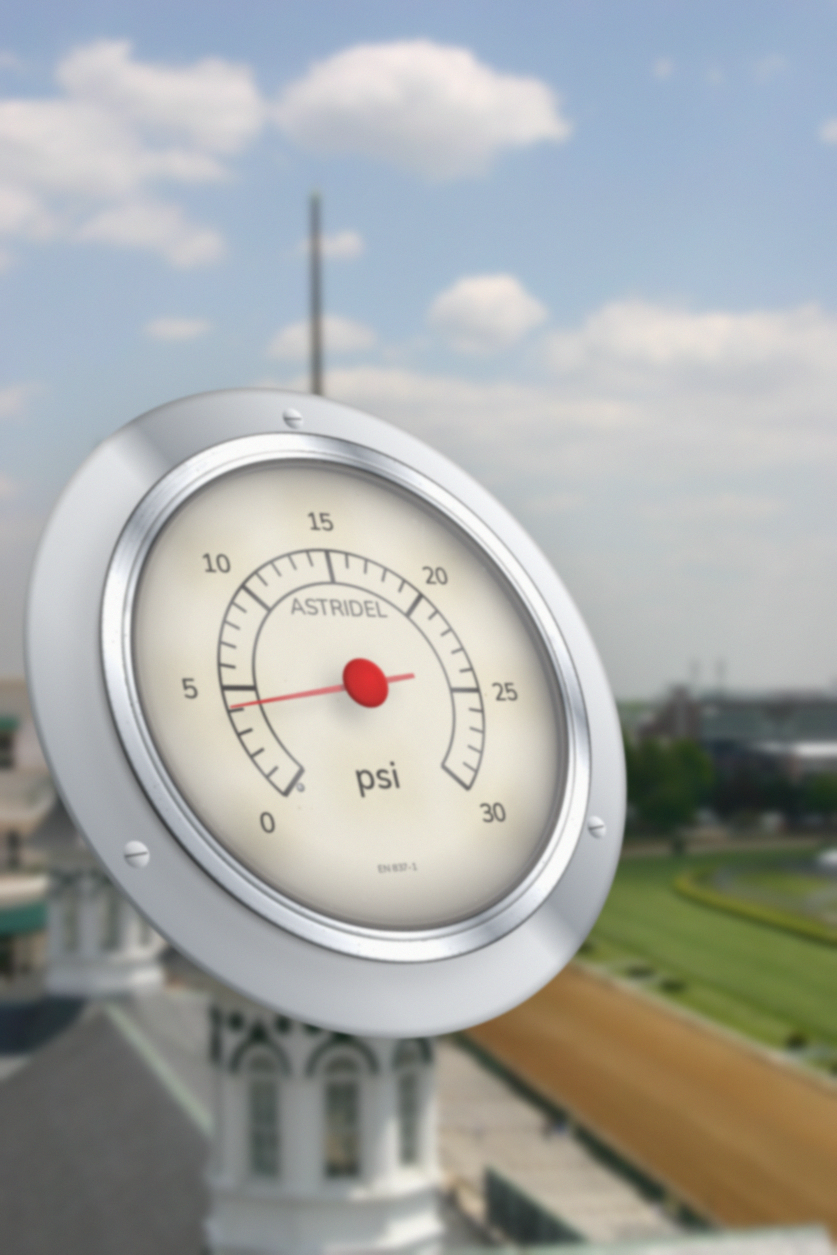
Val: psi 4
